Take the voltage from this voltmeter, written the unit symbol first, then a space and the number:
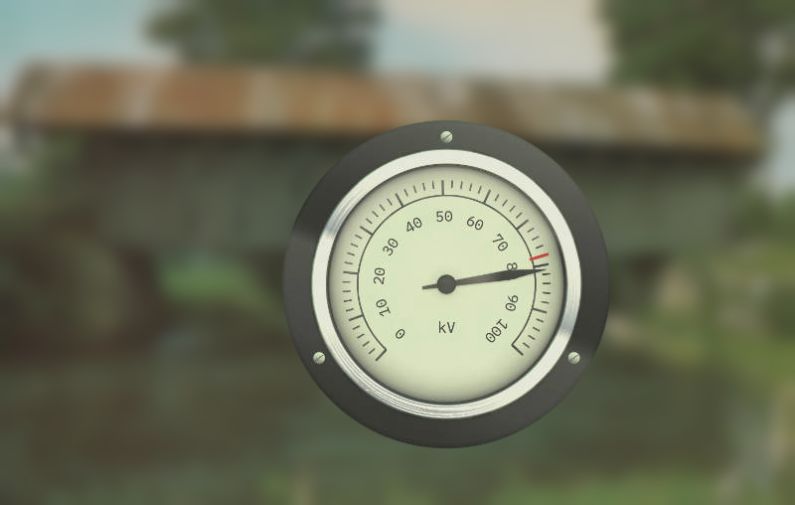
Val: kV 81
